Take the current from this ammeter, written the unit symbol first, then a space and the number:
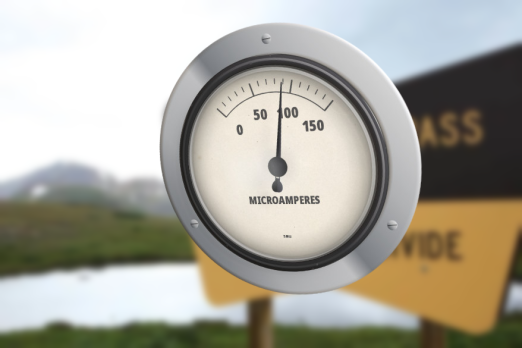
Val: µA 90
